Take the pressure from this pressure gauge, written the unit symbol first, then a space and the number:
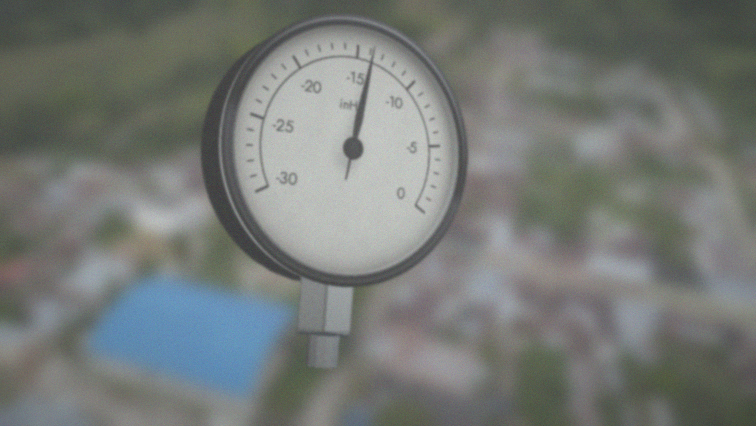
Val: inHg -14
